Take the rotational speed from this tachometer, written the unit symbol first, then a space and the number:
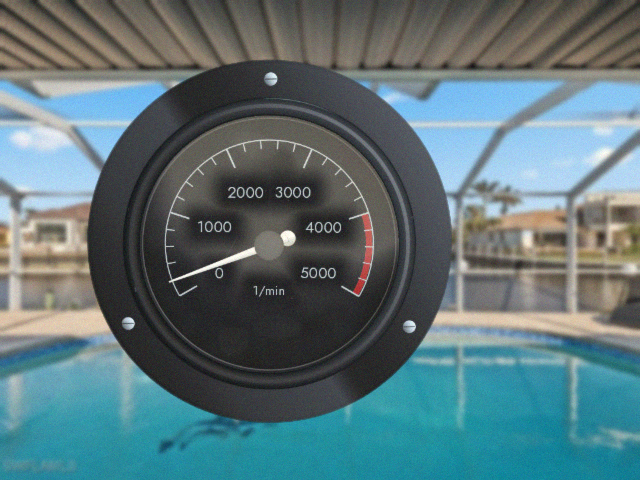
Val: rpm 200
